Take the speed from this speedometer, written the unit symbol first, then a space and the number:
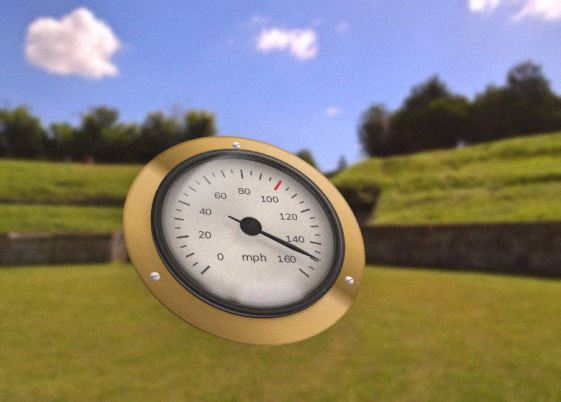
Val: mph 150
